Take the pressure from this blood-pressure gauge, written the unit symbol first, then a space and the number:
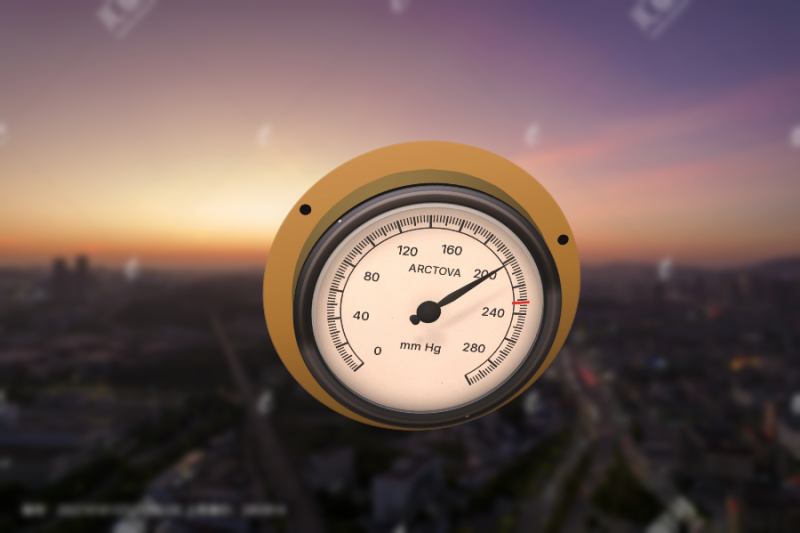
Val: mmHg 200
